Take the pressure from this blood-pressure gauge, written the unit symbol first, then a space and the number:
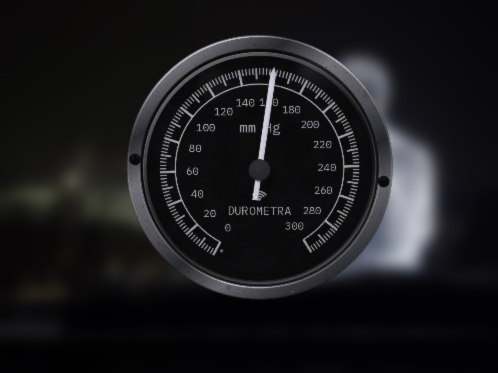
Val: mmHg 160
